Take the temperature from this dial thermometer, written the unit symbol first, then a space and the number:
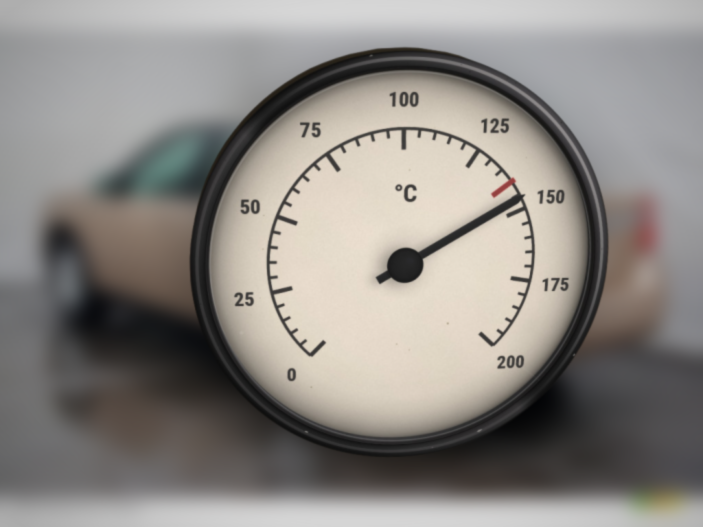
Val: °C 145
